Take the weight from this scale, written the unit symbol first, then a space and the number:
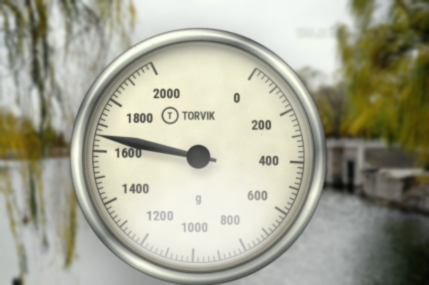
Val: g 1660
